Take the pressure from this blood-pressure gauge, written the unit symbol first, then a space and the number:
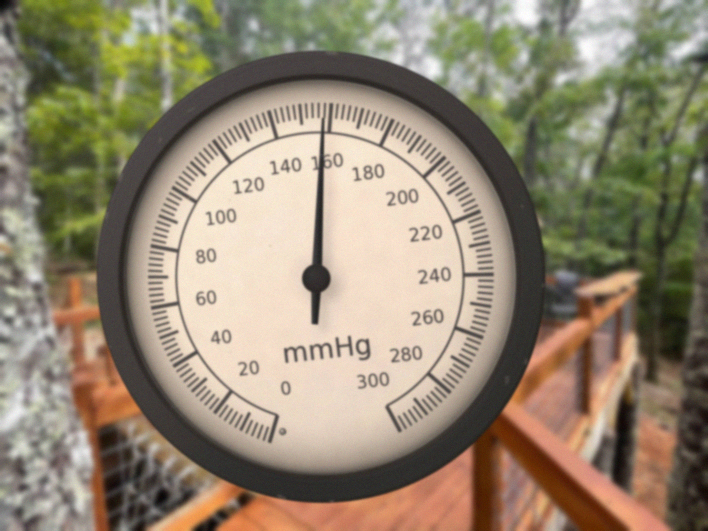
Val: mmHg 158
